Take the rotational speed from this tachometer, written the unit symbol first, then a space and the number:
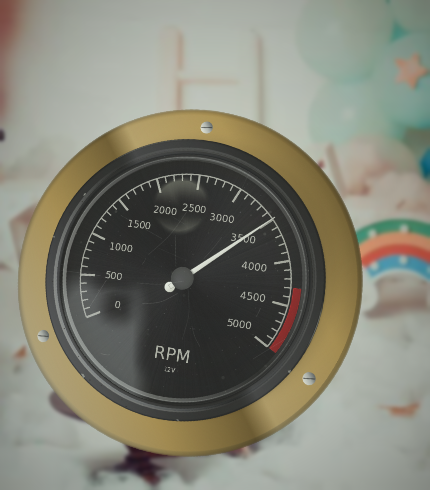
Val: rpm 3500
